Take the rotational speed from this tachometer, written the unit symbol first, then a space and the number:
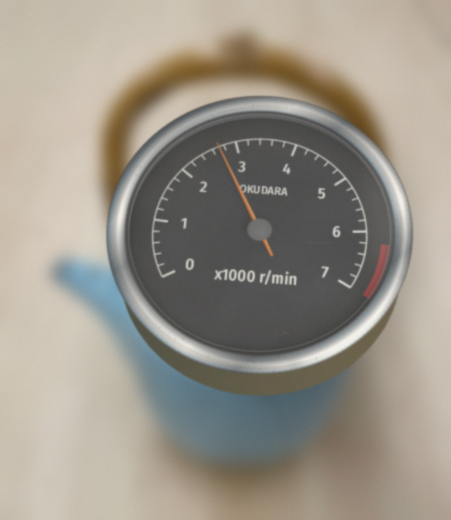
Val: rpm 2700
